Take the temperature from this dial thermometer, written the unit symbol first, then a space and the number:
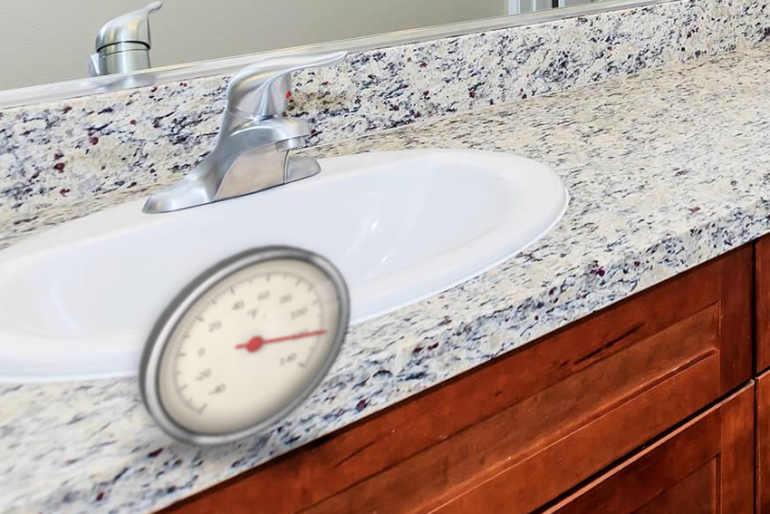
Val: °F 120
